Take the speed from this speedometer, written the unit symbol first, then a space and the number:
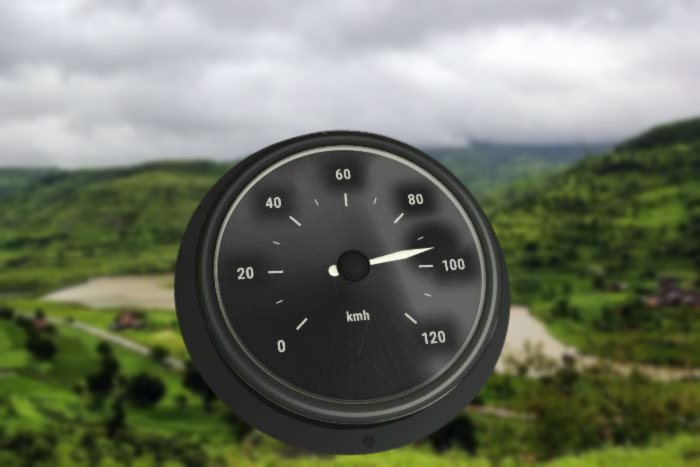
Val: km/h 95
